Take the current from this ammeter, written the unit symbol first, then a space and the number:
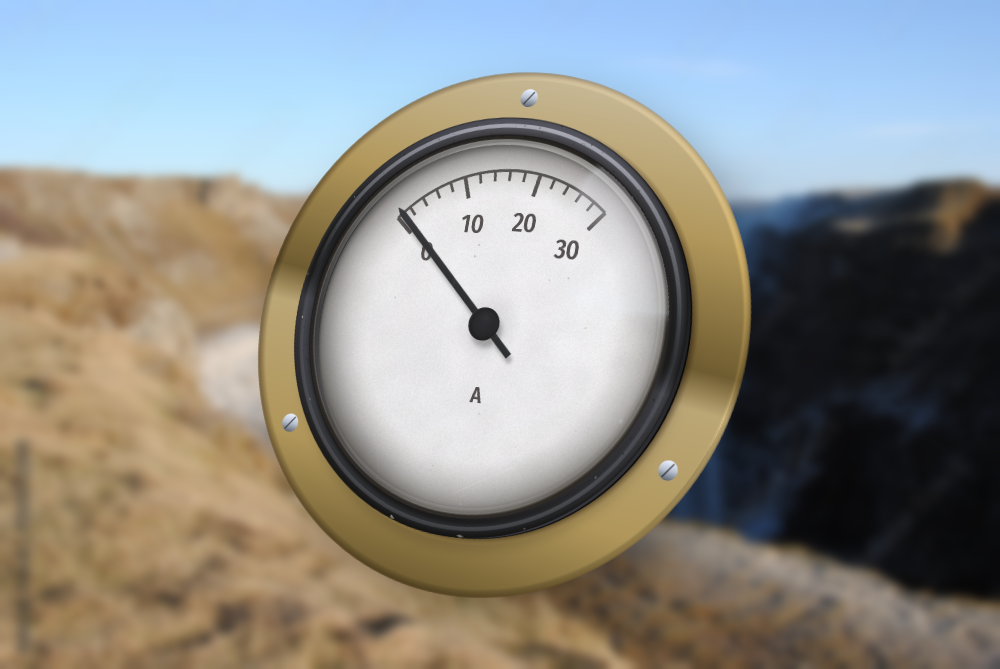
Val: A 1
